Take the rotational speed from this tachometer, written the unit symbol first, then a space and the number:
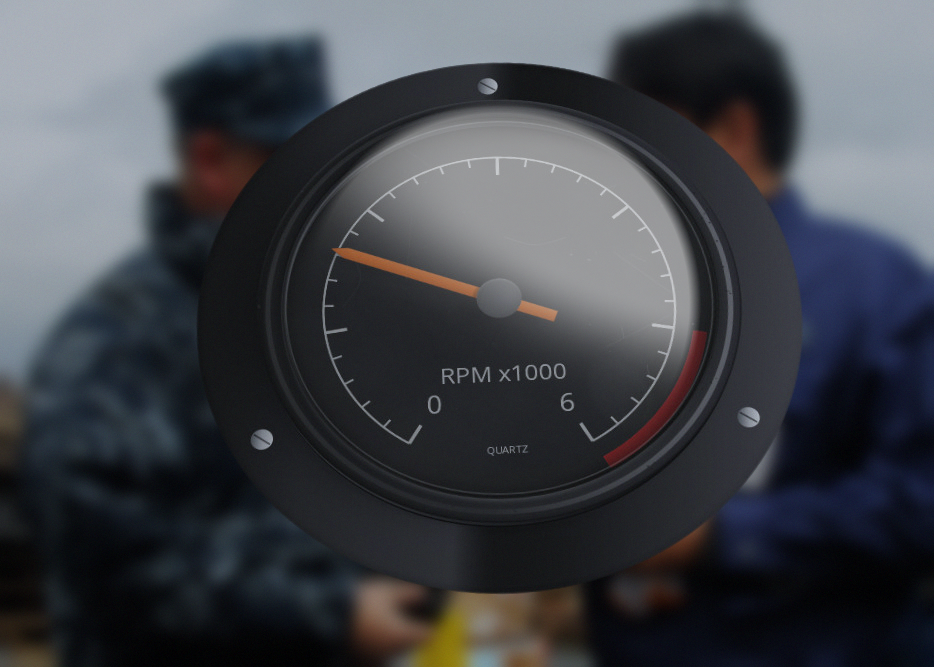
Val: rpm 1600
